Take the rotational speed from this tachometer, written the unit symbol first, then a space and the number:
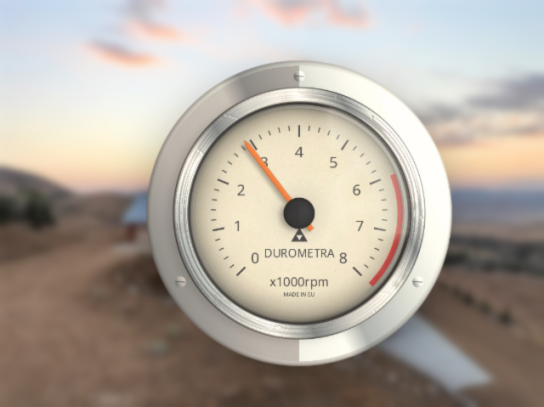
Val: rpm 2900
